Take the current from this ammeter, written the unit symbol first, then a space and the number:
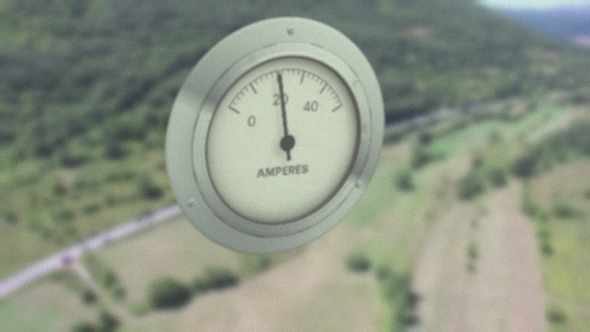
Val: A 20
